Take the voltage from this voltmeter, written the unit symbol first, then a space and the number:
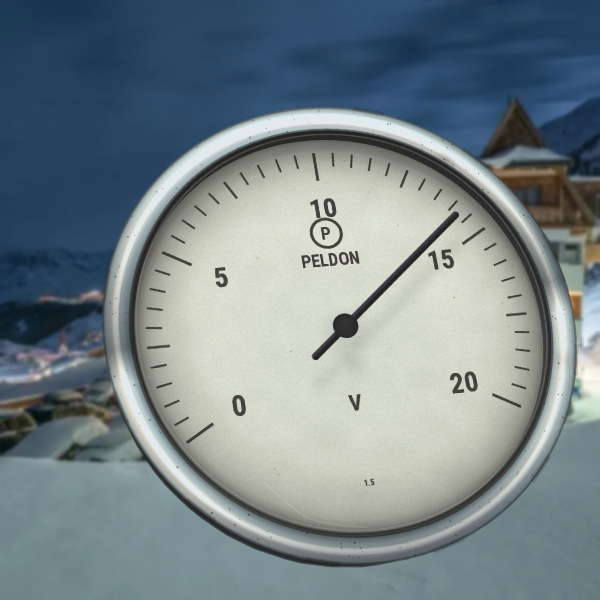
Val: V 14.25
